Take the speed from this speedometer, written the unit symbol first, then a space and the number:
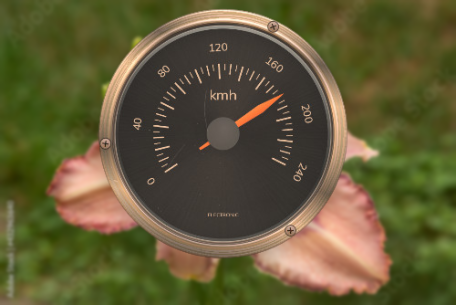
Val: km/h 180
